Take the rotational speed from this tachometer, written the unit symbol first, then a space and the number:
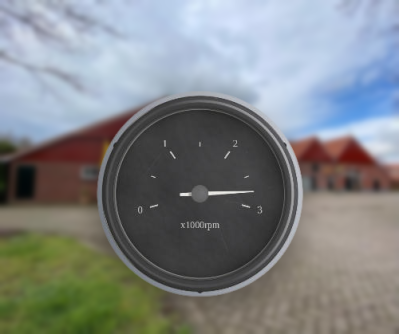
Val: rpm 2750
